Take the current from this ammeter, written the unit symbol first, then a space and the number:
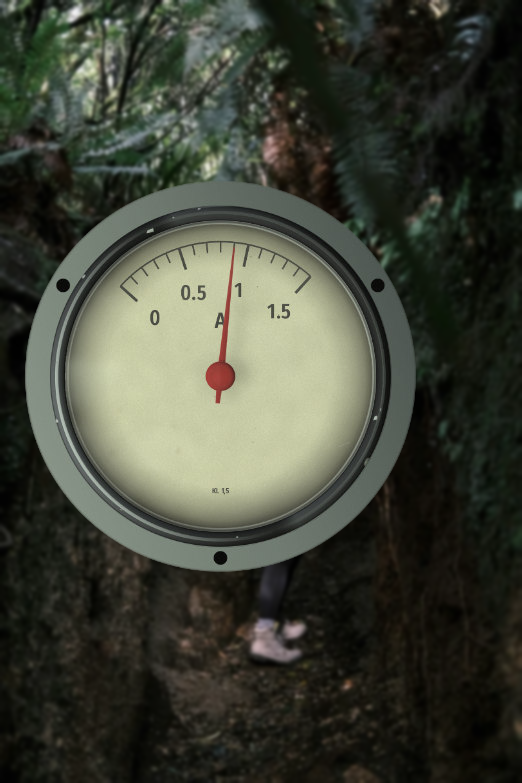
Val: A 0.9
